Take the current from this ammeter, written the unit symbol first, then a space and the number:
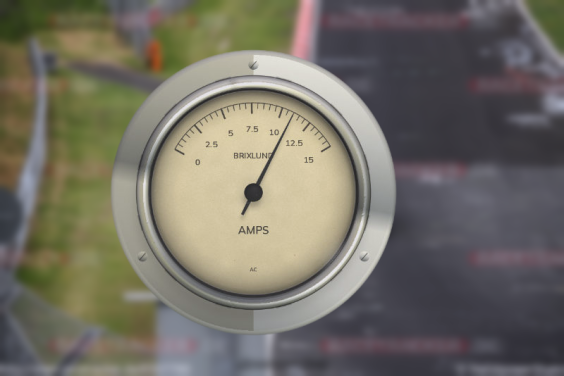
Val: A 11
